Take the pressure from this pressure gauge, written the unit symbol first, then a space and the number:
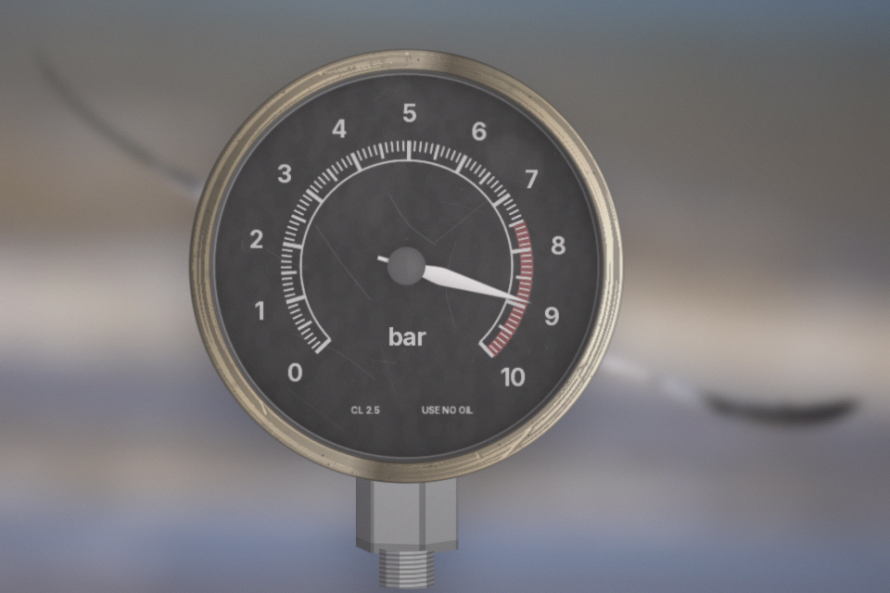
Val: bar 8.9
